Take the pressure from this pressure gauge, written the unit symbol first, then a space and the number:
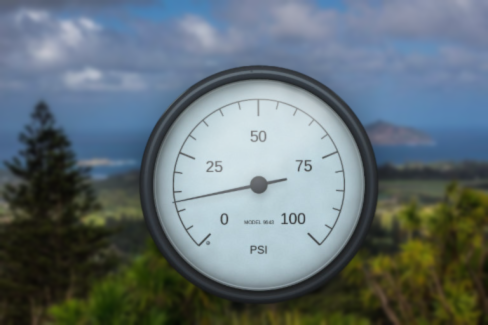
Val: psi 12.5
